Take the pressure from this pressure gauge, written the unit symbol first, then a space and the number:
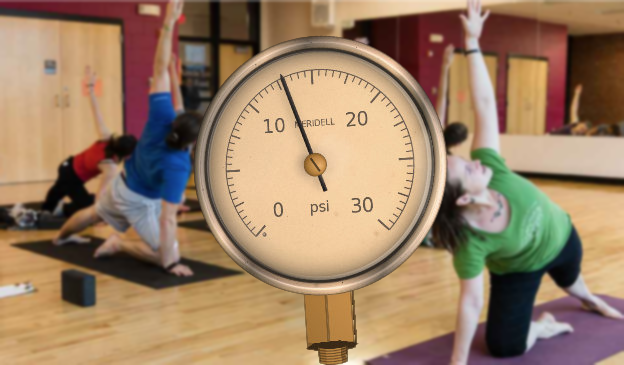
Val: psi 13
